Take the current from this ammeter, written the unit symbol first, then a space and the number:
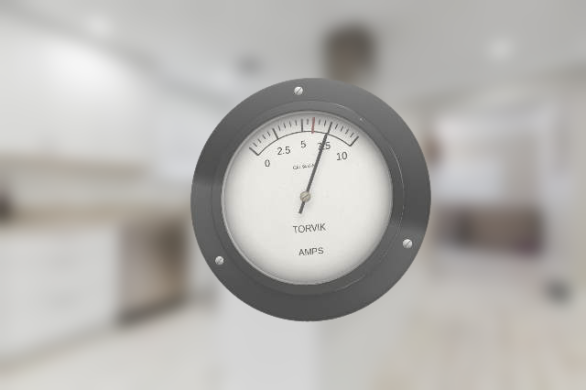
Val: A 7.5
